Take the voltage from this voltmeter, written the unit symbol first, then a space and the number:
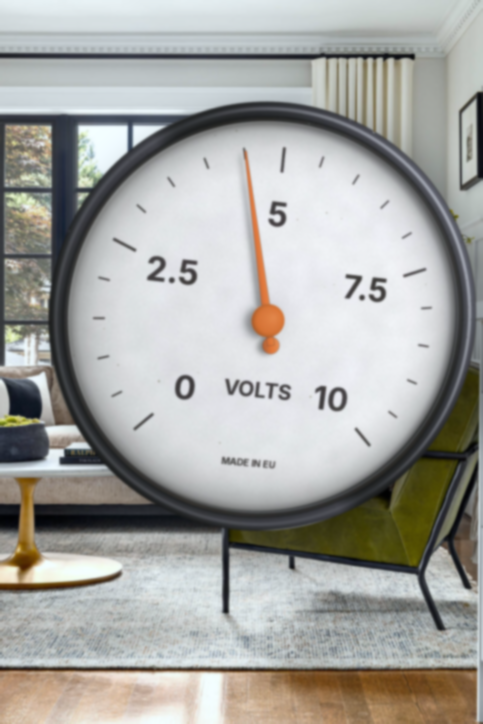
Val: V 4.5
